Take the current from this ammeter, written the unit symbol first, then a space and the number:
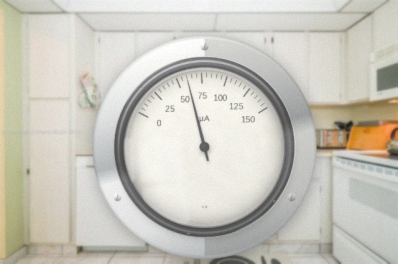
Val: µA 60
